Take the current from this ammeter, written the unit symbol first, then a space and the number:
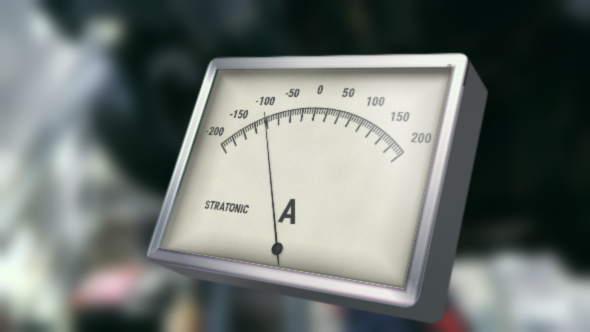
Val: A -100
